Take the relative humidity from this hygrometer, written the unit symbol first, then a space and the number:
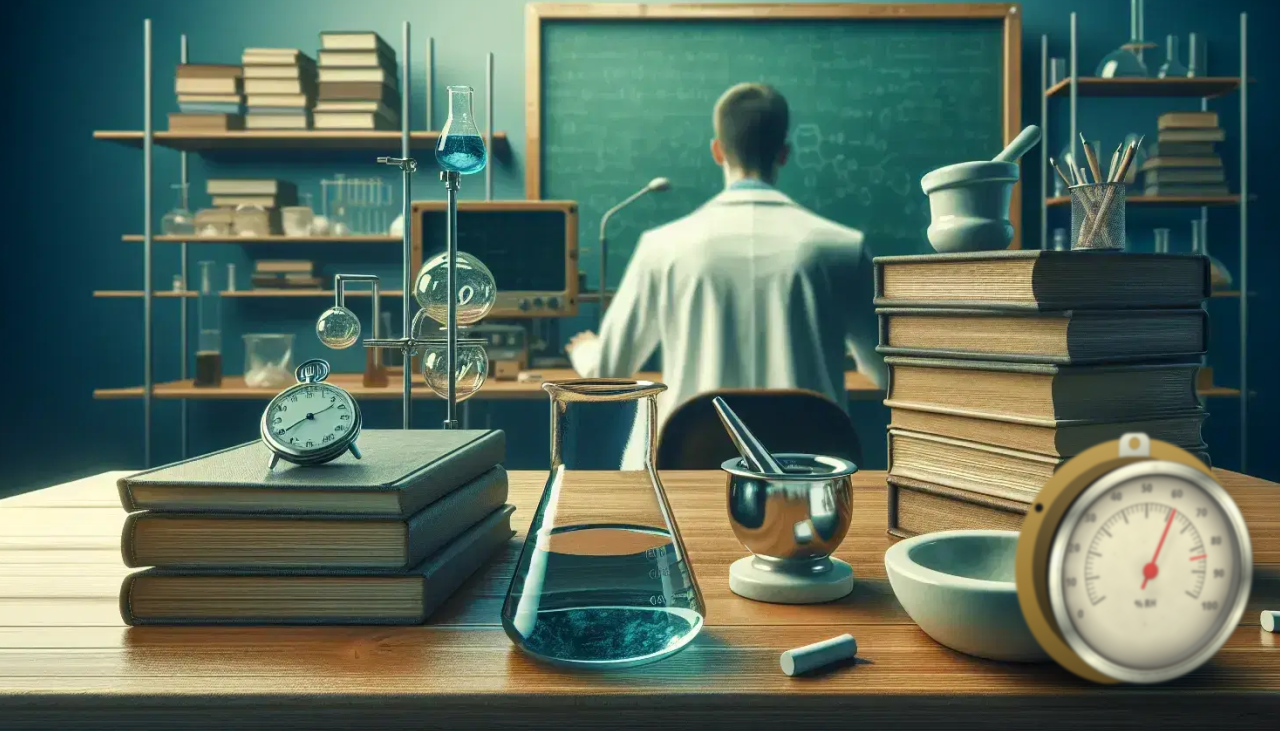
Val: % 60
